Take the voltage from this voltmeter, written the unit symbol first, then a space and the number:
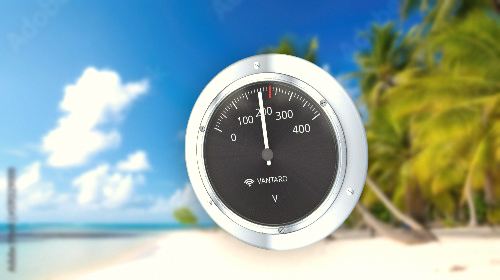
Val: V 200
